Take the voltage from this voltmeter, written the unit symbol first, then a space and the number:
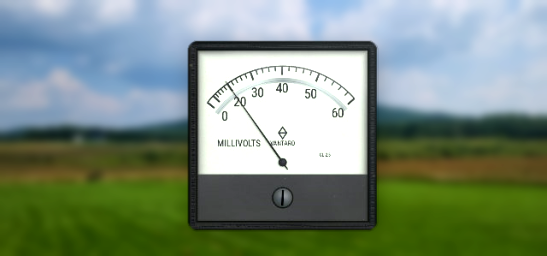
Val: mV 20
